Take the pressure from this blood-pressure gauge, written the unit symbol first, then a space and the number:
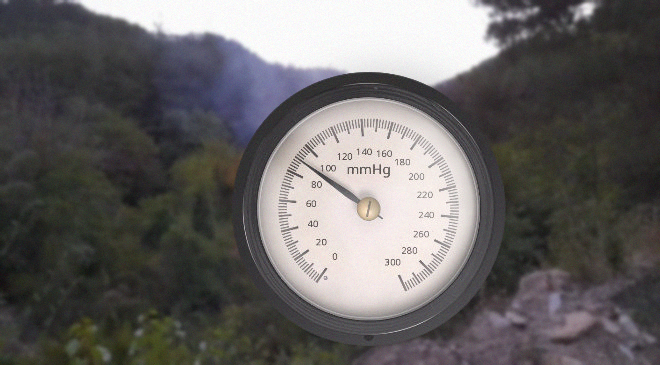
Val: mmHg 90
